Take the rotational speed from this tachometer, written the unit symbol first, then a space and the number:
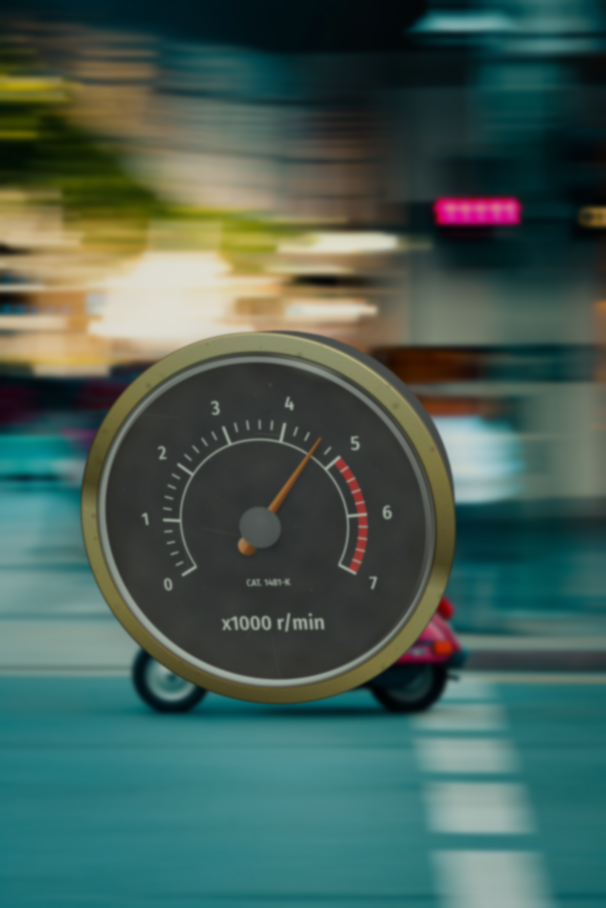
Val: rpm 4600
